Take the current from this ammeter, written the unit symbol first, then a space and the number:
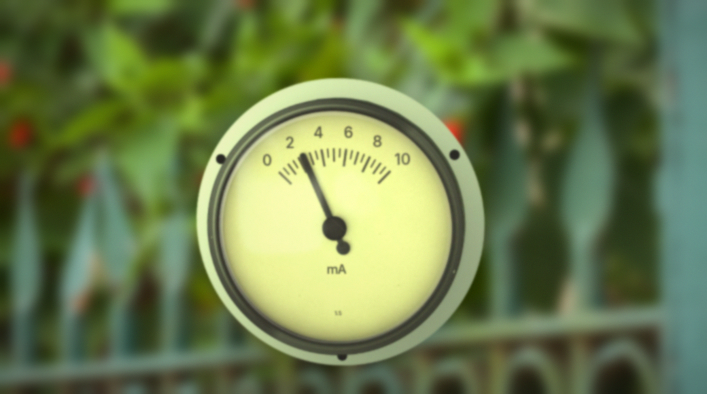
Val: mA 2.5
